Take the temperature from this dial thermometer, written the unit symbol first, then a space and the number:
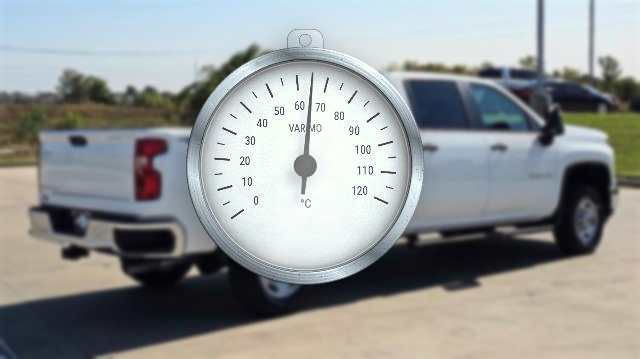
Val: °C 65
